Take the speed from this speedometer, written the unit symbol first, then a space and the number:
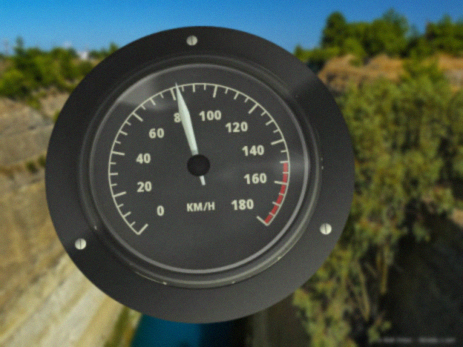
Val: km/h 82.5
